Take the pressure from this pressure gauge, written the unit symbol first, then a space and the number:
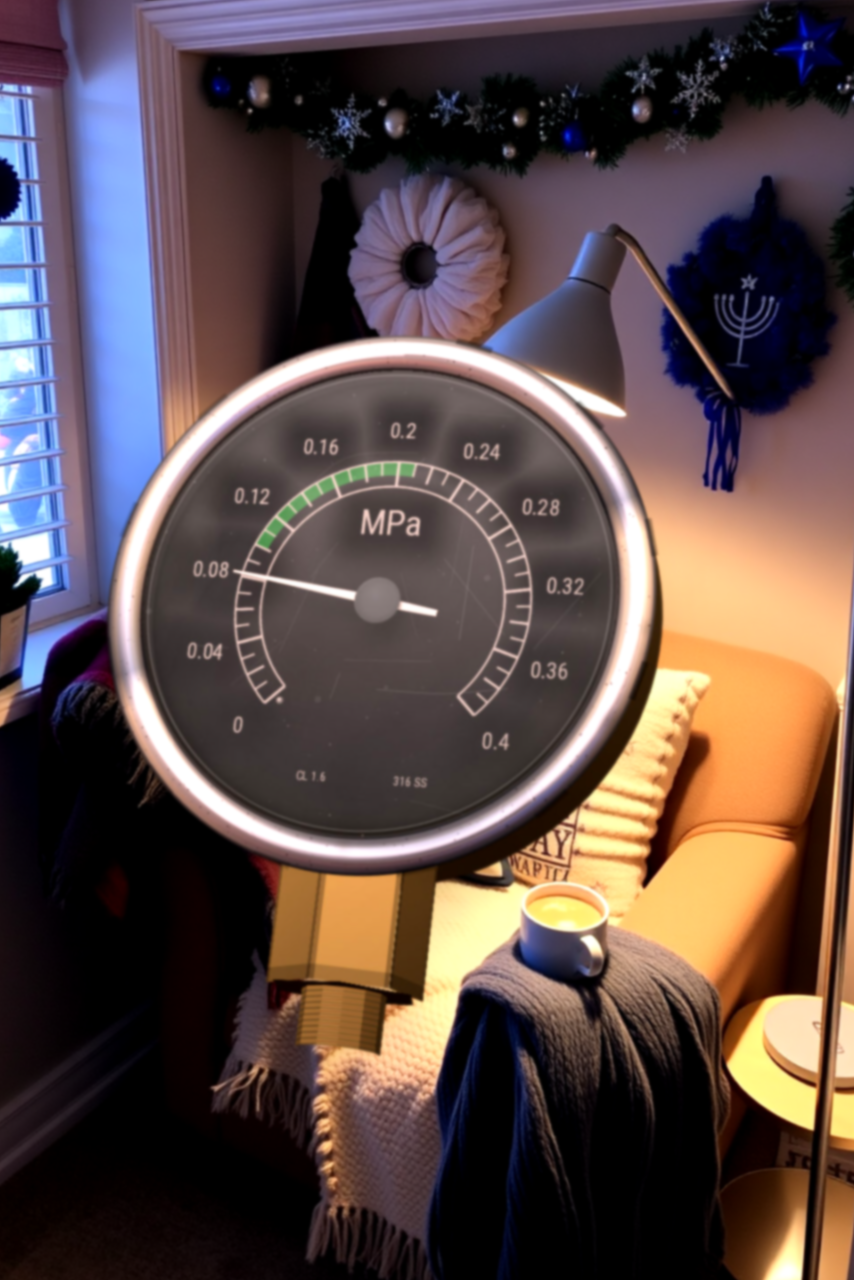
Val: MPa 0.08
